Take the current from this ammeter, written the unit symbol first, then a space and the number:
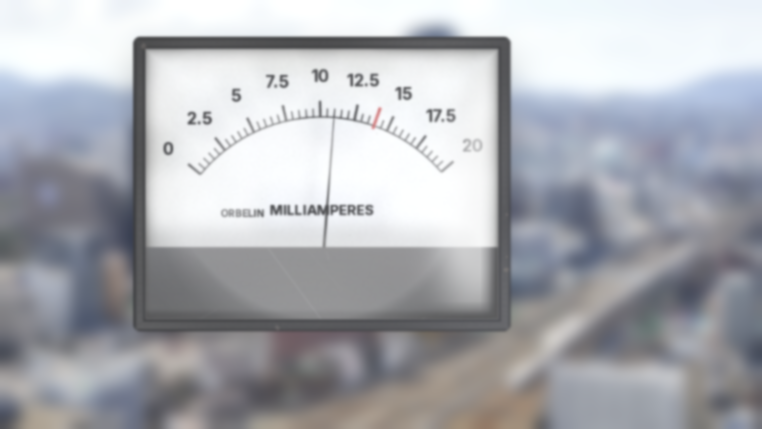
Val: mA 11
